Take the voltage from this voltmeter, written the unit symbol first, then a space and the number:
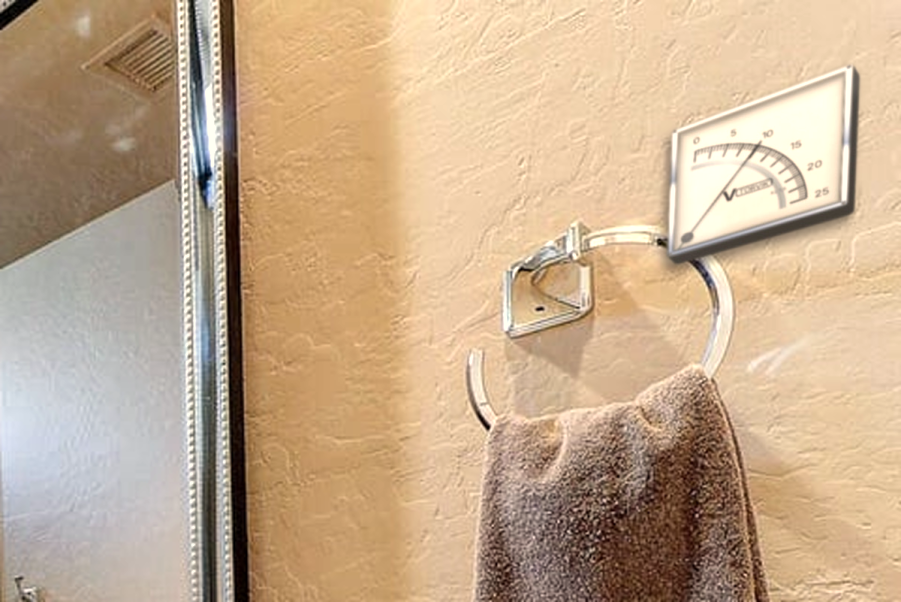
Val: V 10
